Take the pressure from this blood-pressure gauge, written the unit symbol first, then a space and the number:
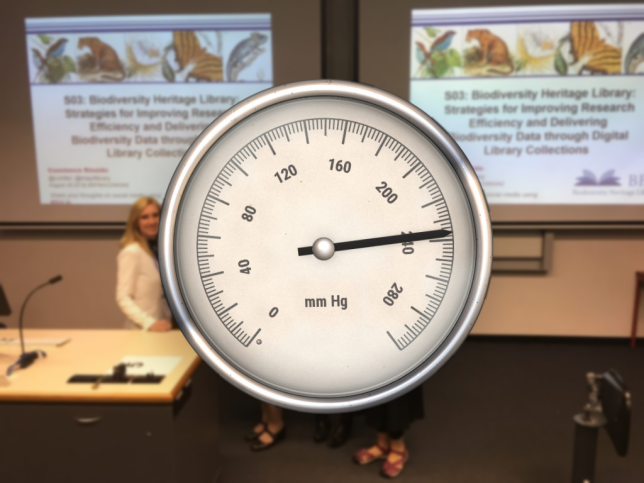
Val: mmHg 236
